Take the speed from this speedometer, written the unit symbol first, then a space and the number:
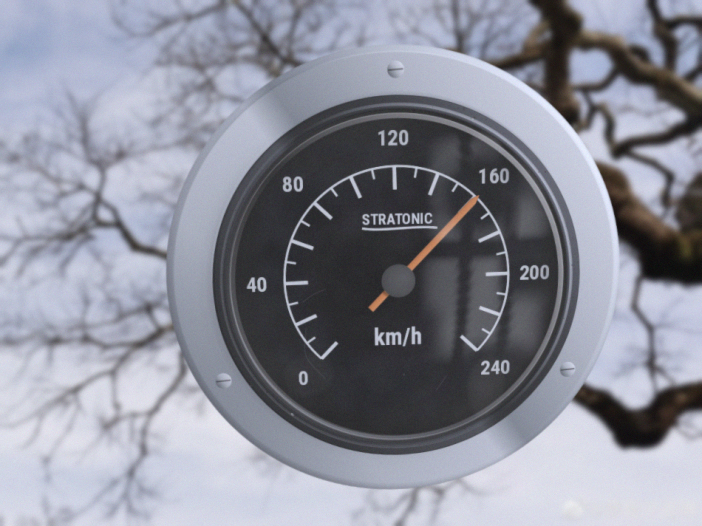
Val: km/h 160
